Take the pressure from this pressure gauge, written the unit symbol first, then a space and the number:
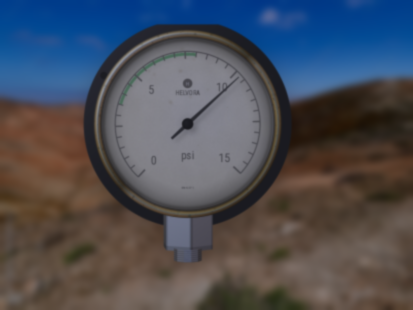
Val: psi 10.25
